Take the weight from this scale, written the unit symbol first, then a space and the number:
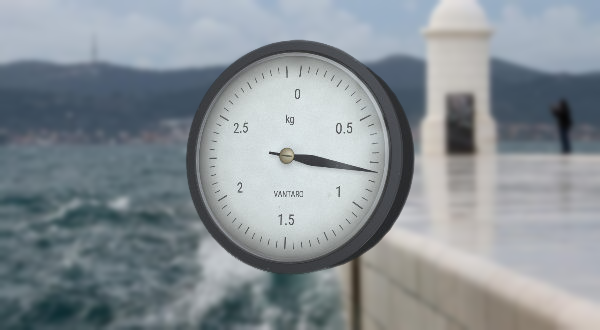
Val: kg 0.8
